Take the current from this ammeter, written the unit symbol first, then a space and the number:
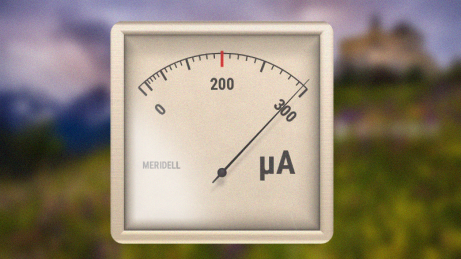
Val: µA 295
